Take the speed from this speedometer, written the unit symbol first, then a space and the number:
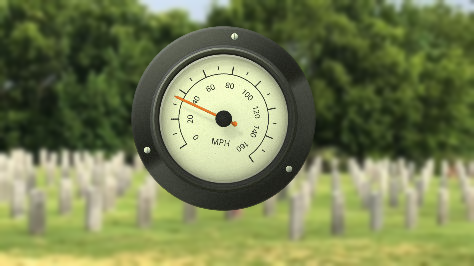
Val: mph 35
